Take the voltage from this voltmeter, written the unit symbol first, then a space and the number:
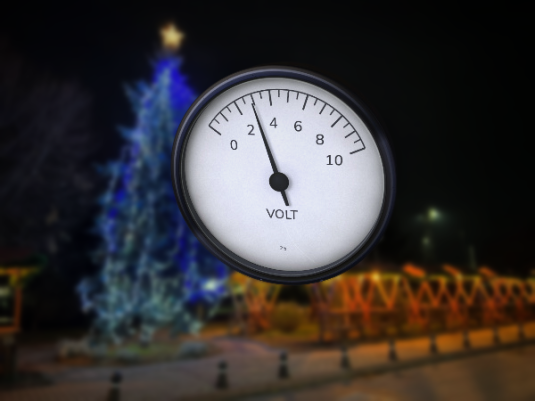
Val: V 3
